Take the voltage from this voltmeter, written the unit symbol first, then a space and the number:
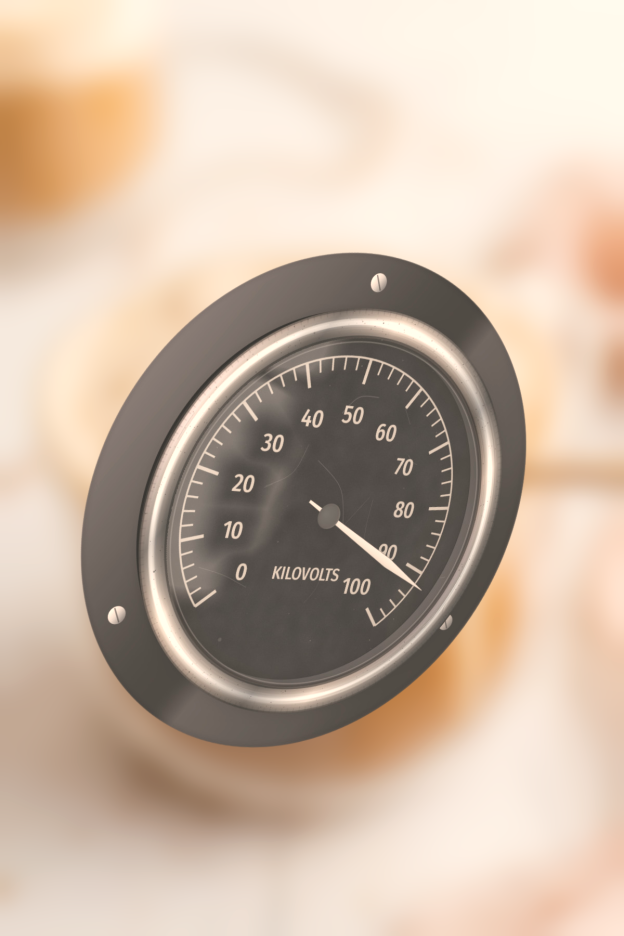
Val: kV 92
